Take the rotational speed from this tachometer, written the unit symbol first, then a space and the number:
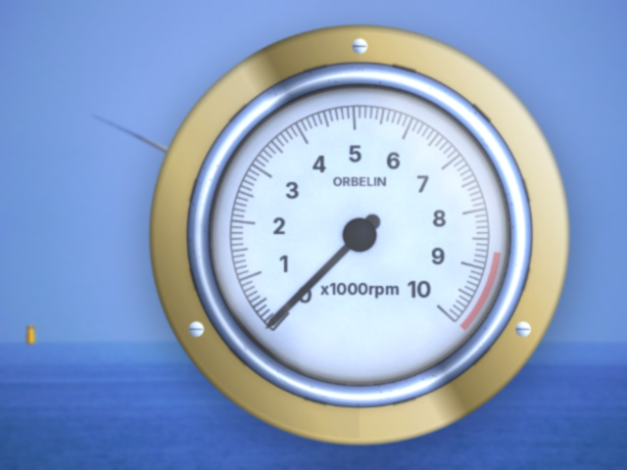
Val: rpm 100
